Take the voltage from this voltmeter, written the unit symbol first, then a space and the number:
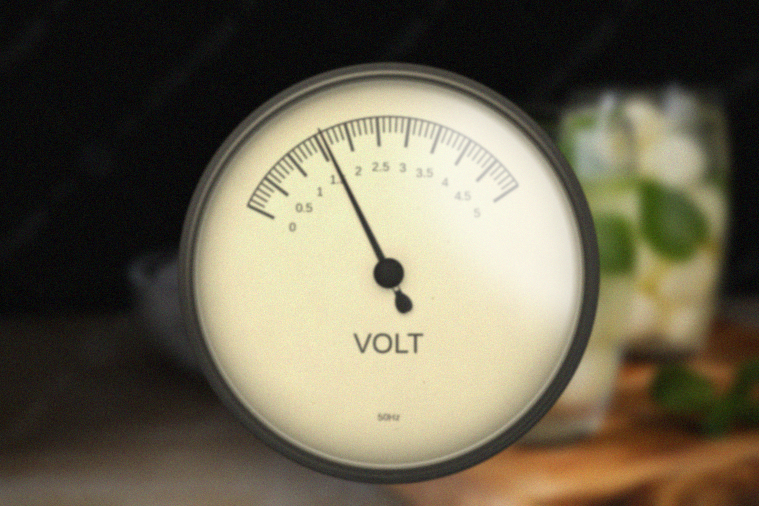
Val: V 1.6
